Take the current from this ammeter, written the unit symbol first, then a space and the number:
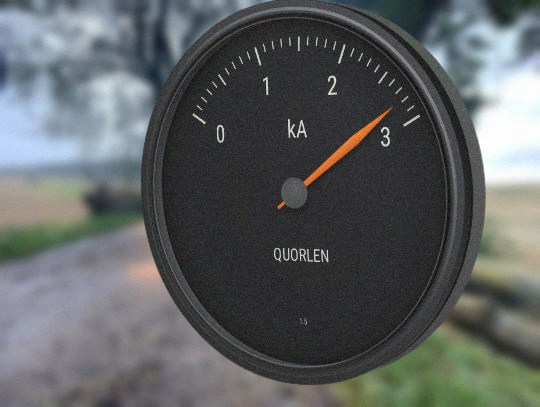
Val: kA 2.8
